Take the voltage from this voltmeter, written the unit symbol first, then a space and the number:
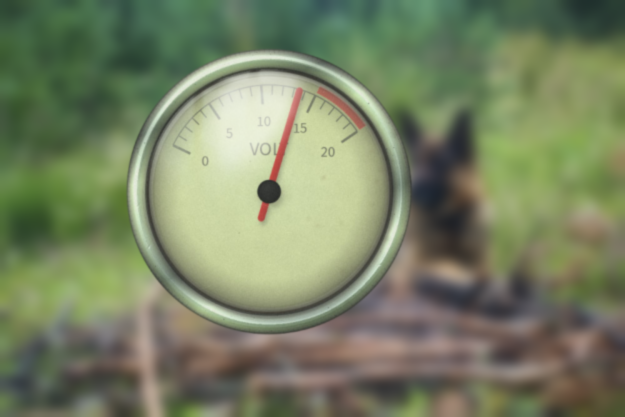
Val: V 13.5
